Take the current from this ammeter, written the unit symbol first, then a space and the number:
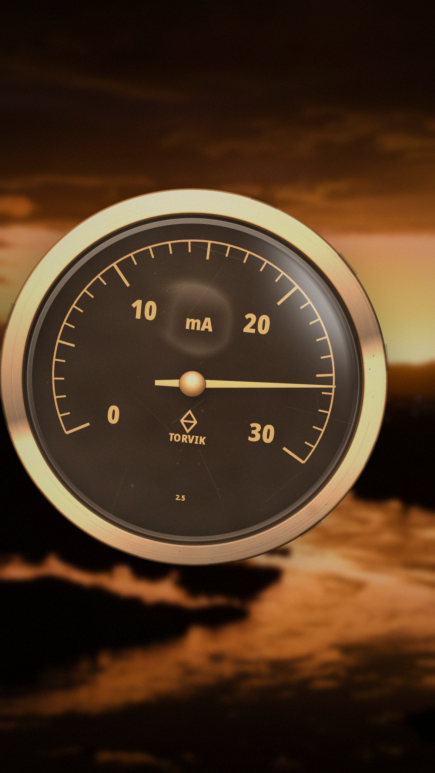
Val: mA 25.5
